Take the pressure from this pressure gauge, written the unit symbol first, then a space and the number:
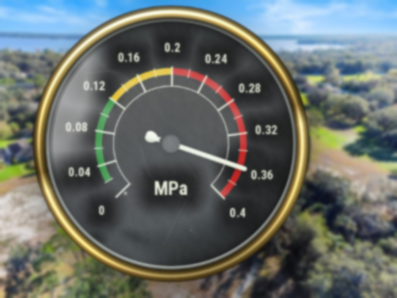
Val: MPa 0.36
